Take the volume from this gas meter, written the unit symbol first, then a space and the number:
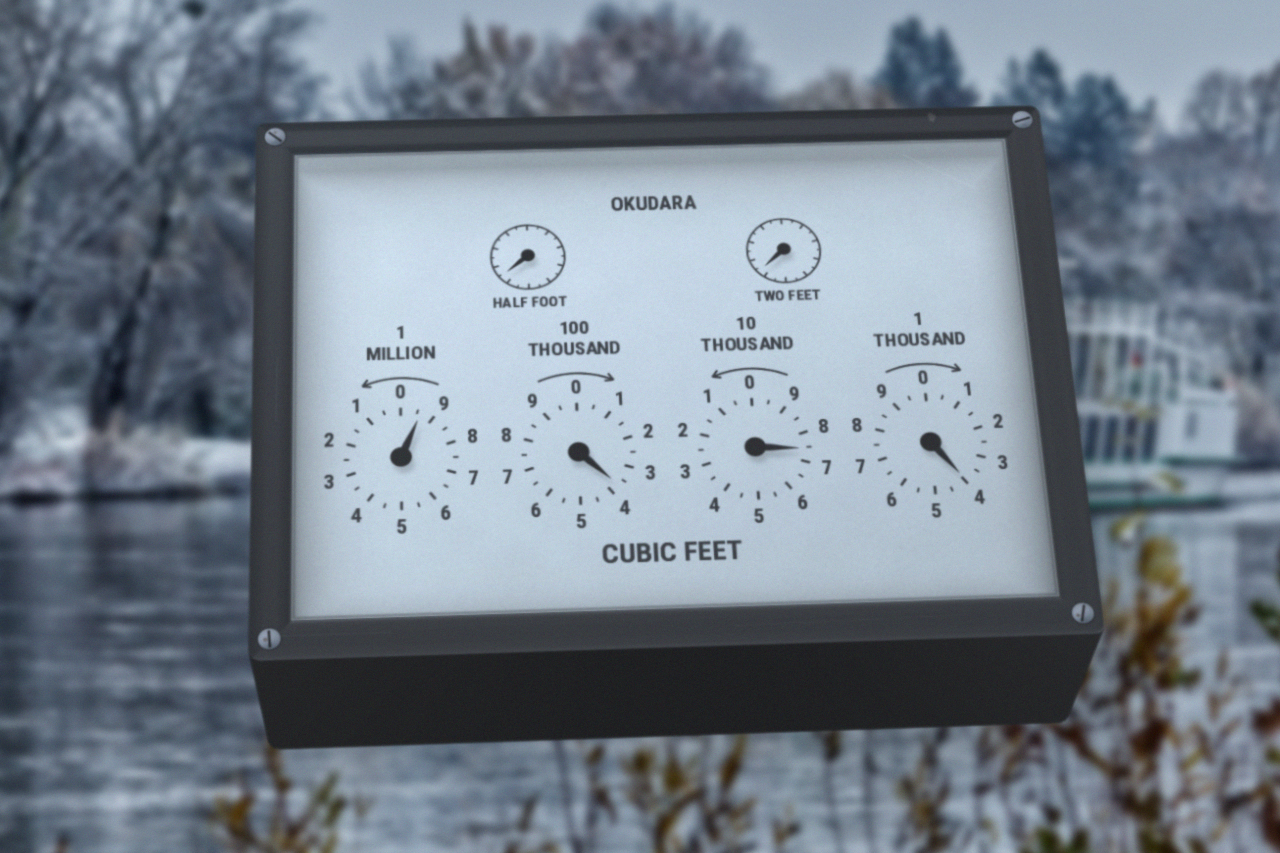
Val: ft³ 937400
